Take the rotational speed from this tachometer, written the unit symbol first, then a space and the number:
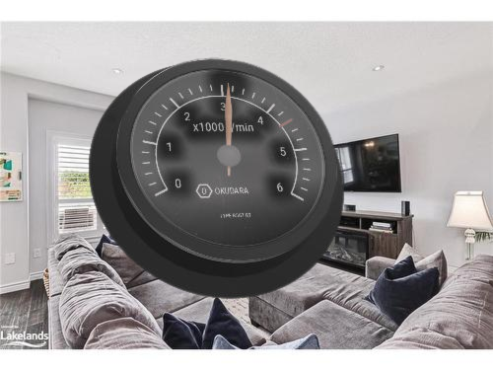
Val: rpm 3100
